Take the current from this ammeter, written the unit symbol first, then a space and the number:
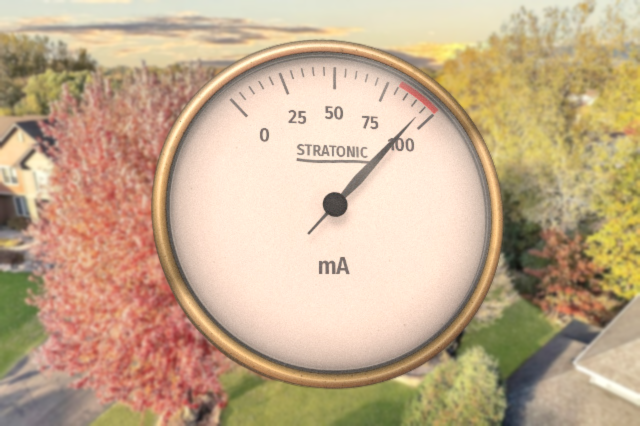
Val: mA 95
